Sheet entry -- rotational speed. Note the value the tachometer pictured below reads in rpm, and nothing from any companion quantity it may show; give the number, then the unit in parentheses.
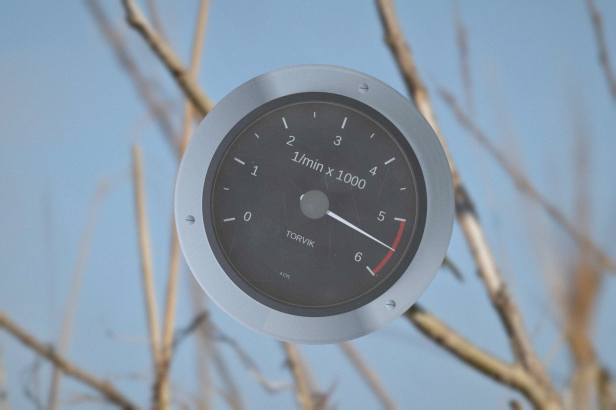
5500 (rpm)
